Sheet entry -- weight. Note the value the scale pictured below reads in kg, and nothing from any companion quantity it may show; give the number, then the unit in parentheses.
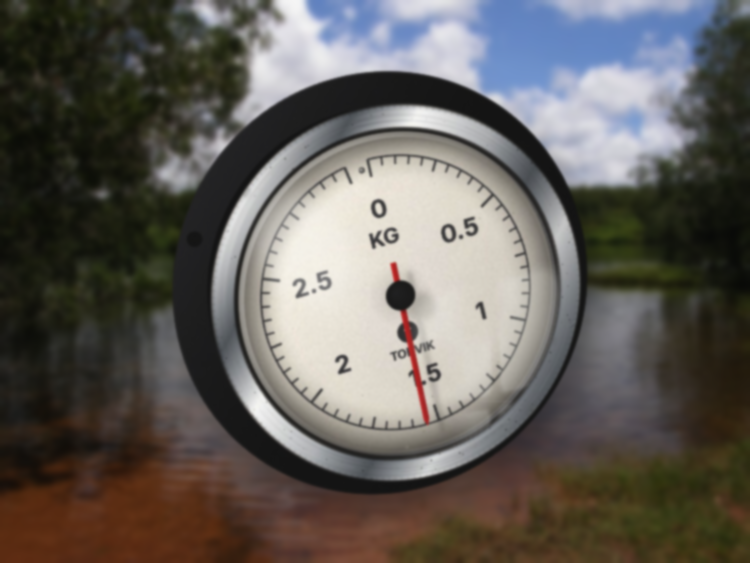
1.55 (kg)
